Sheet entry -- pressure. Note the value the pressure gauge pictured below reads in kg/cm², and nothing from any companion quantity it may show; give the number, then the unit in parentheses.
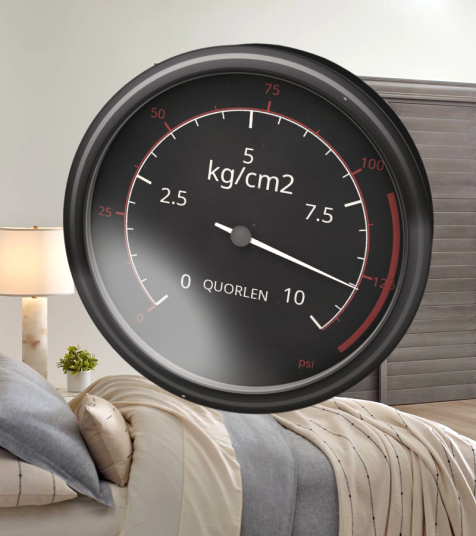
9 (kg/cm²)
